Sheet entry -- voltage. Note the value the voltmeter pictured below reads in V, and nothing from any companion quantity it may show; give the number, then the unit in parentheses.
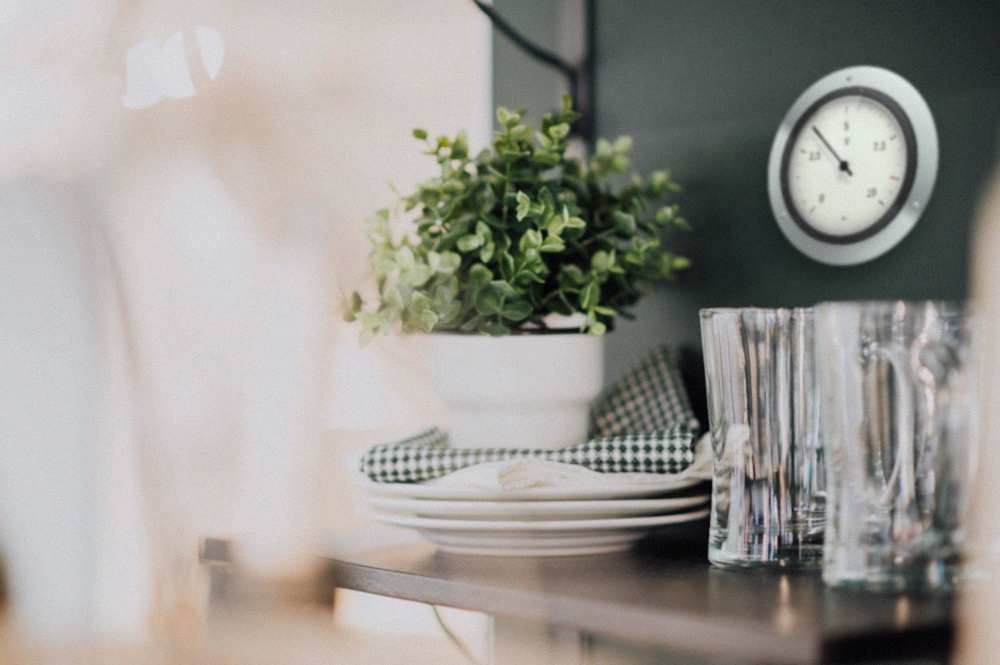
3.5 (V)
